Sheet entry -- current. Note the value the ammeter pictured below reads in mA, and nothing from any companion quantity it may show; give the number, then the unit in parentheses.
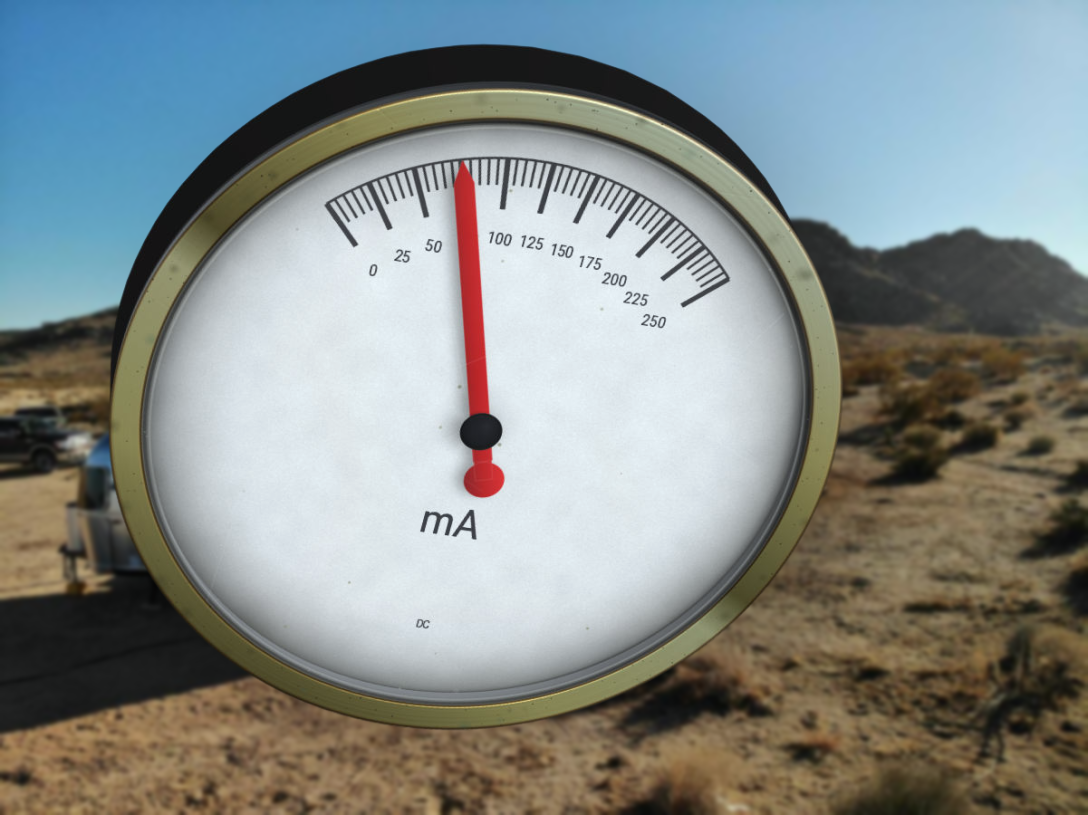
75 (mA)
